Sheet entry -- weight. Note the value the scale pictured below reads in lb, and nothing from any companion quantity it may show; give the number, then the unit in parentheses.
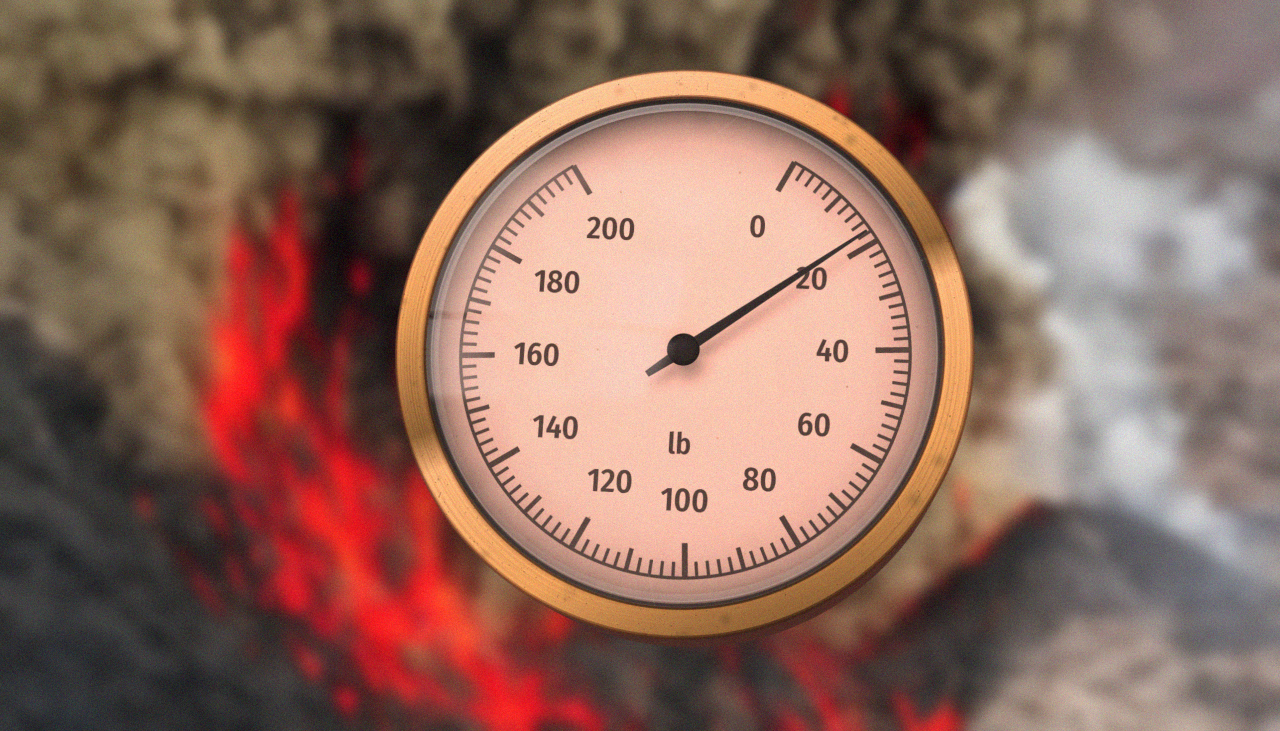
18 (lb)
